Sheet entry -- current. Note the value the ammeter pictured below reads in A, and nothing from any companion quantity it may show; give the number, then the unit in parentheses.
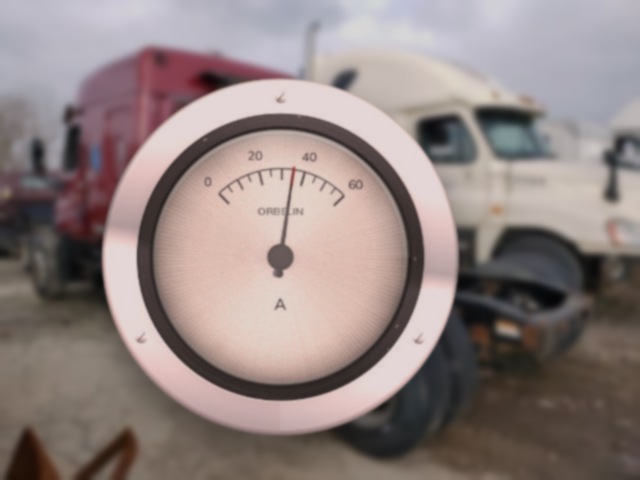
35 (A)
